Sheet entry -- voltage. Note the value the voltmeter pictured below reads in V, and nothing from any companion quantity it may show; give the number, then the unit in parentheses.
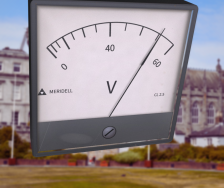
55 (V)
